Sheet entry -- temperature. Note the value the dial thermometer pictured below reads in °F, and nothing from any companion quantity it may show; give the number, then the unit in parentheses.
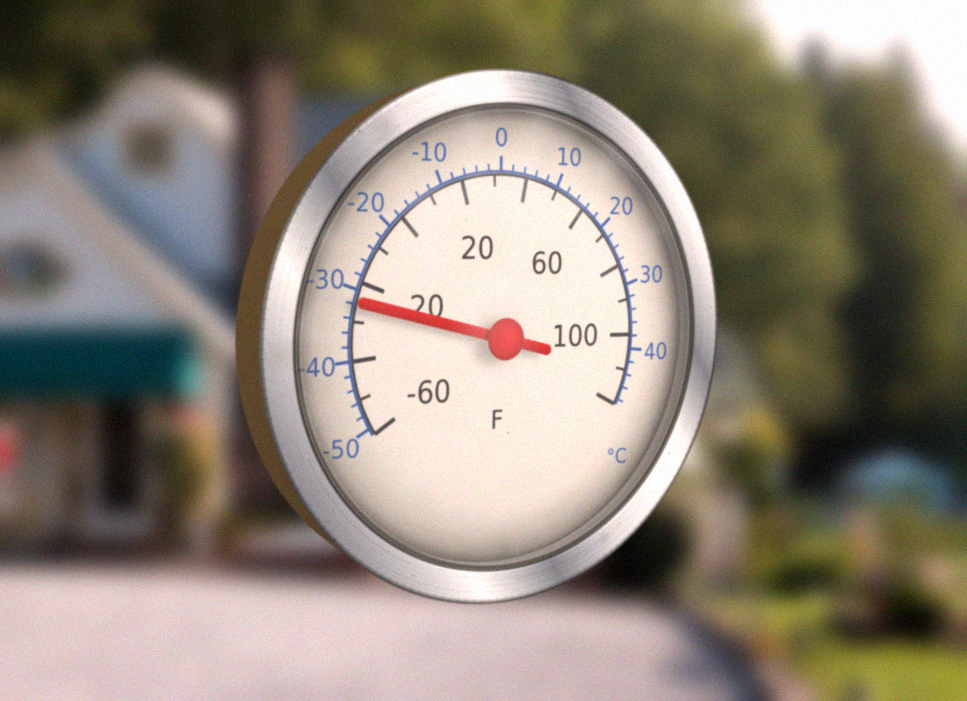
-25 (°F)
